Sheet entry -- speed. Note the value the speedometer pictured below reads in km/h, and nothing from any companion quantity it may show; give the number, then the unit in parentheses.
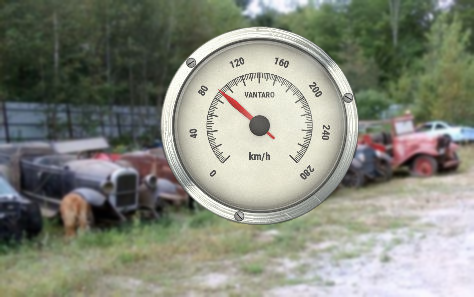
90 (km/h)
